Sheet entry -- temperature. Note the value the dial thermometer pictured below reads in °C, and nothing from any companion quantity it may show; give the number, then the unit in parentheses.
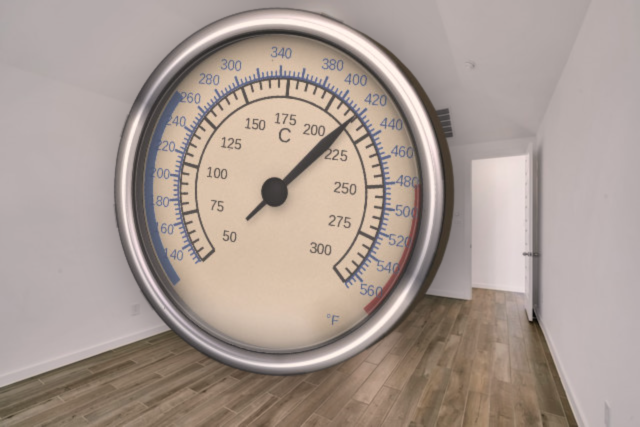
215 (°C)
